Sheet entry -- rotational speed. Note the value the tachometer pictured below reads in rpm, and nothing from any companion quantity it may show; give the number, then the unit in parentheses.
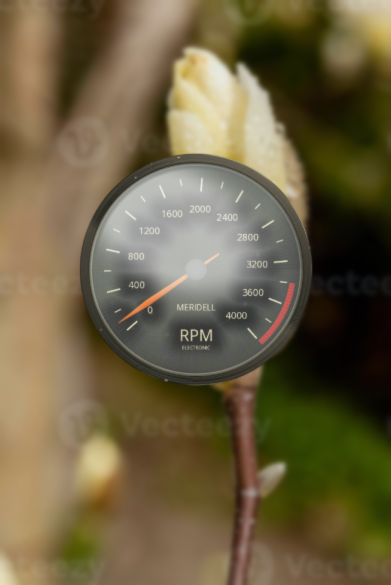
100 (rpm)
